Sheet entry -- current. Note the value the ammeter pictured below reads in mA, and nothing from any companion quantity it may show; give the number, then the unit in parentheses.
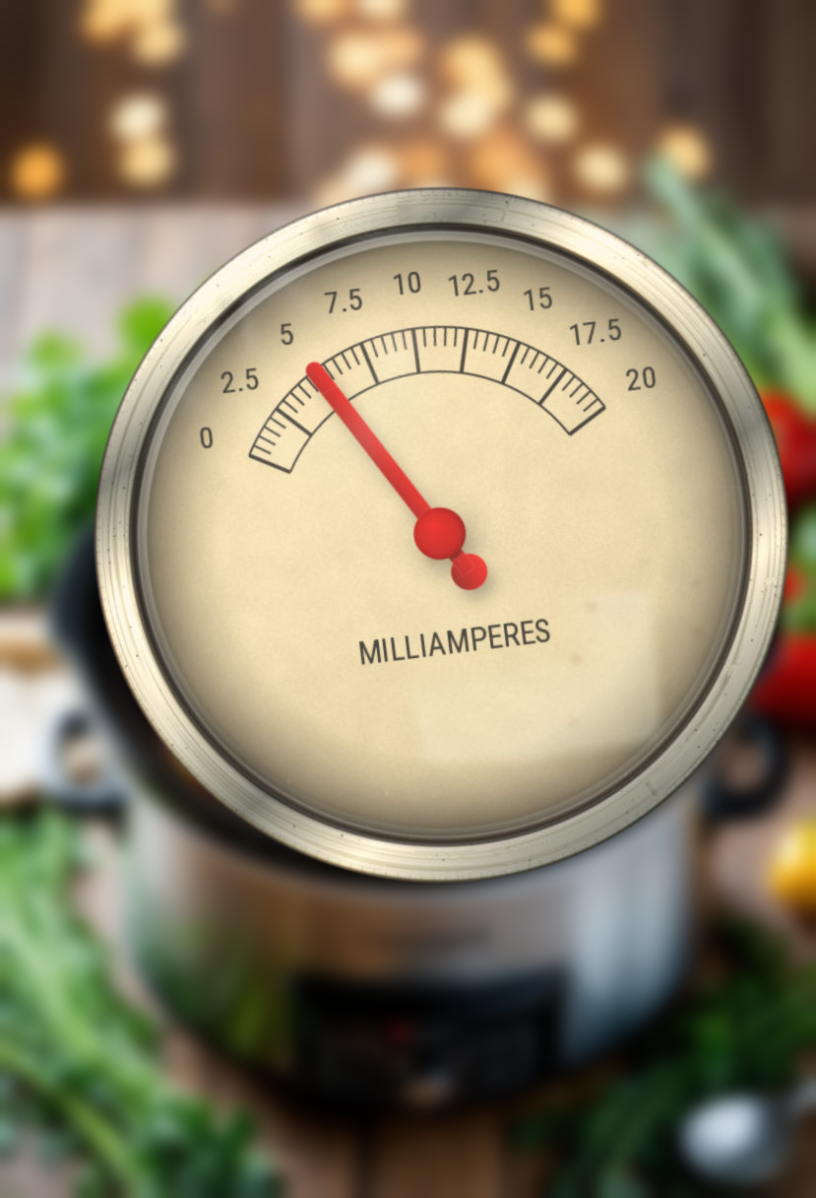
5 (mA)
